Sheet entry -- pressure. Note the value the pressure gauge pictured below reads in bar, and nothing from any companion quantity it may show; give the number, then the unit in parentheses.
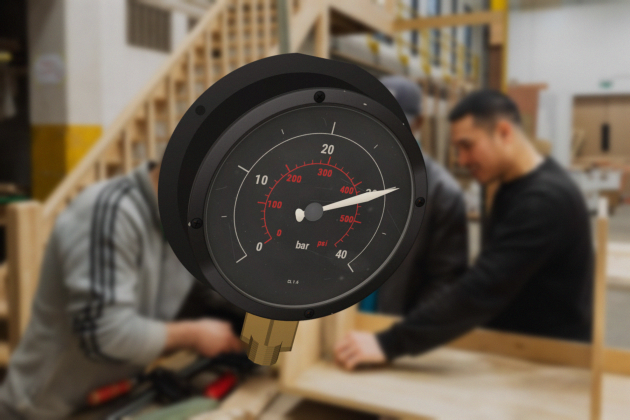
30 (bar)
